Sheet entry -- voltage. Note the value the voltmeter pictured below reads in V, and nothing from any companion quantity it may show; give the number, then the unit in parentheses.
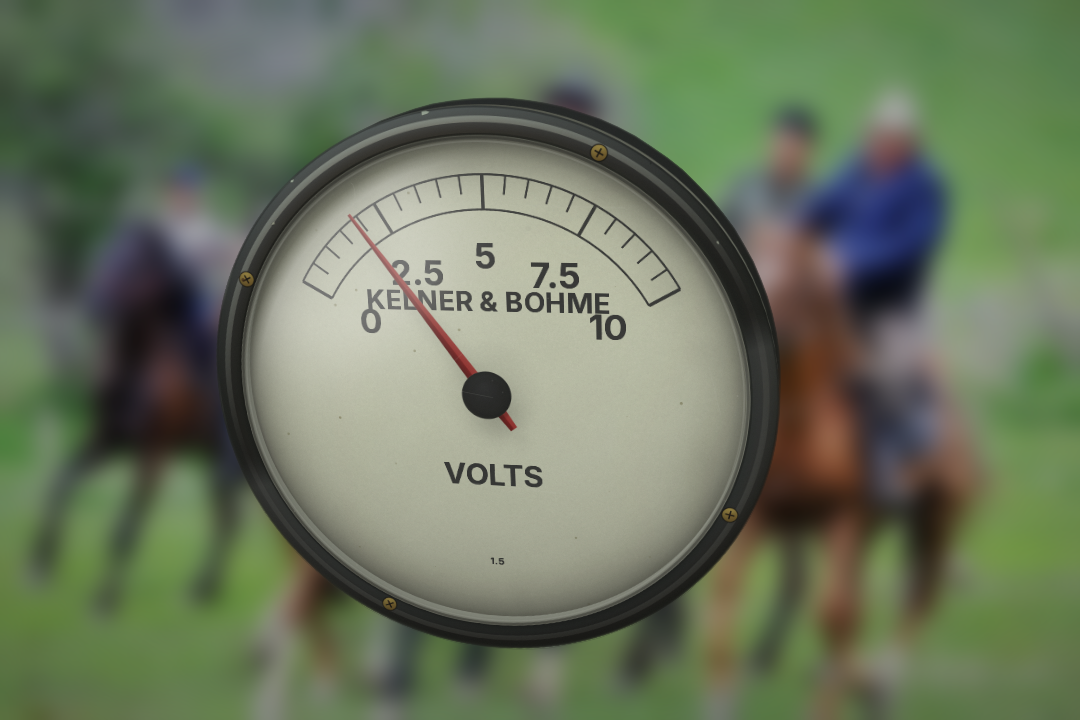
2 (V)
